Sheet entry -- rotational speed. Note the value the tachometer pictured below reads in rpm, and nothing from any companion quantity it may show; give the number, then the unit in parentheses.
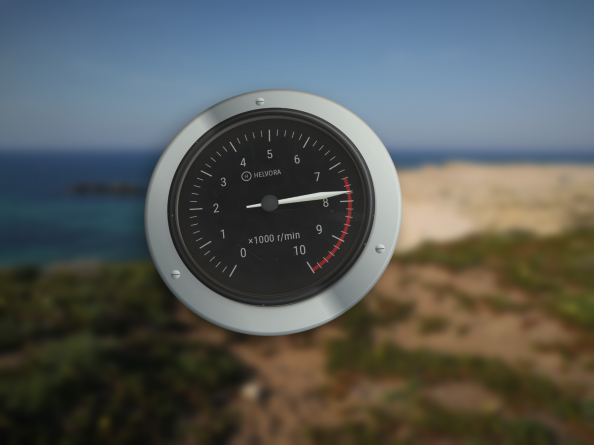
7800 (rpm)
